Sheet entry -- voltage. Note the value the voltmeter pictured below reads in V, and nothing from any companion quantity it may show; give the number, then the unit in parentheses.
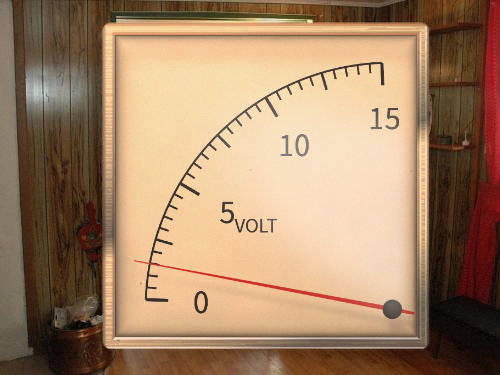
1.5 (V)
